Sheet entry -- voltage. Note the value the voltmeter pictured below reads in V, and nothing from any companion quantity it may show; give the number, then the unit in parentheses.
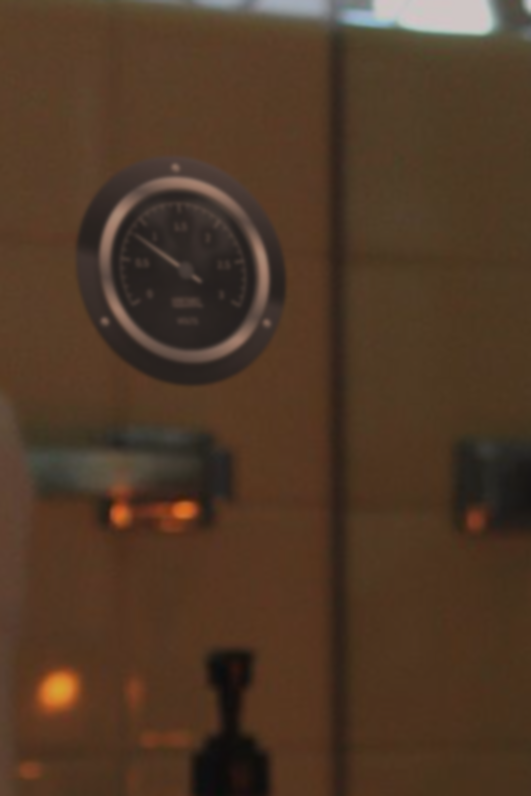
0.8 (V)
